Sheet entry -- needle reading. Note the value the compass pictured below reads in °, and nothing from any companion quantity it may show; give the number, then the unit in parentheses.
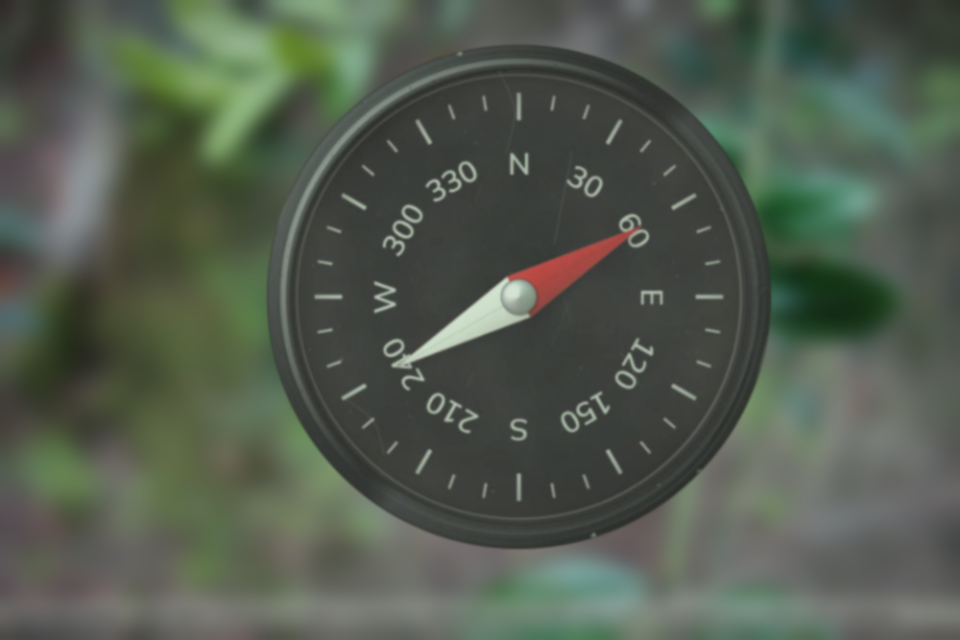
60 (°)
